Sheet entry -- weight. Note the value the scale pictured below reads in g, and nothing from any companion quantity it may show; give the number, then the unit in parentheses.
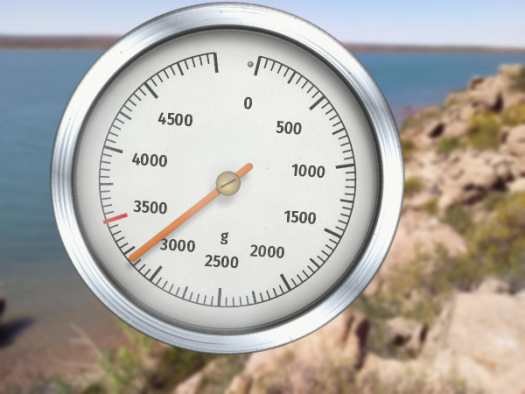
3200 (g)
